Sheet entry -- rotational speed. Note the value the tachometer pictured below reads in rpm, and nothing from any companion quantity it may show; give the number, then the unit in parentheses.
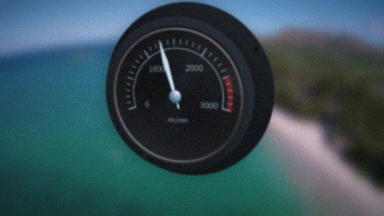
1300 (rpm)
